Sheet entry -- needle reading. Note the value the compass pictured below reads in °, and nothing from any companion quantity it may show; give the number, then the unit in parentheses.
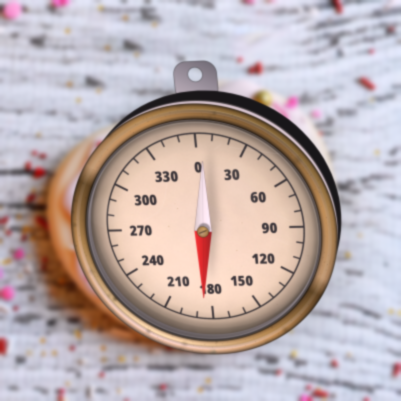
185 (°)
